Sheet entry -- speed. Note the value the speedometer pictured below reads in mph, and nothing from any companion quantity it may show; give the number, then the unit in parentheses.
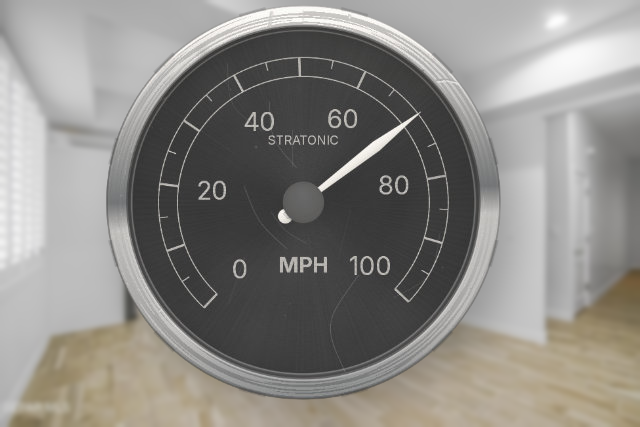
70 (mph)
